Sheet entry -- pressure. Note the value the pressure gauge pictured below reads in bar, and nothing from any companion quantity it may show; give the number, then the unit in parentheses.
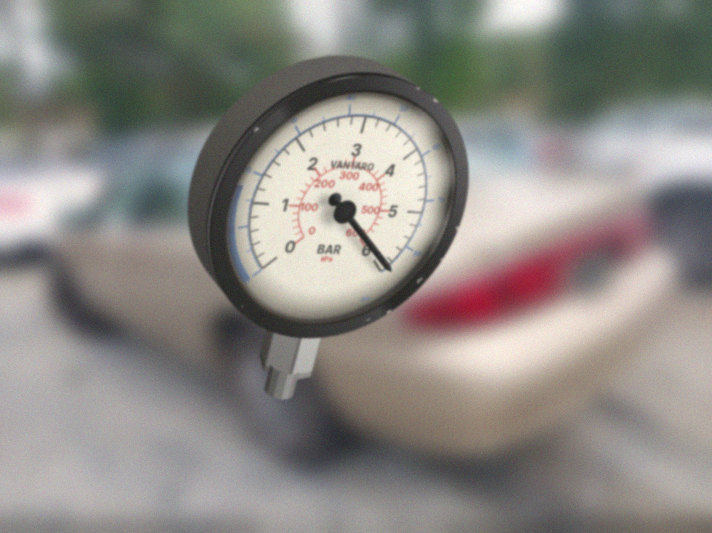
5.9 (bar)
